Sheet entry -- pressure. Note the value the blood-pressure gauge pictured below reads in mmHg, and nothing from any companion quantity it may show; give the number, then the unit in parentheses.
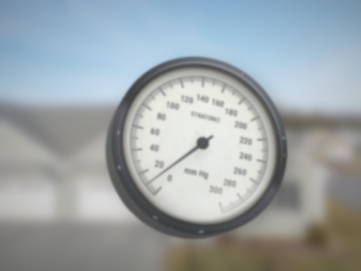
10 (mmHg)
